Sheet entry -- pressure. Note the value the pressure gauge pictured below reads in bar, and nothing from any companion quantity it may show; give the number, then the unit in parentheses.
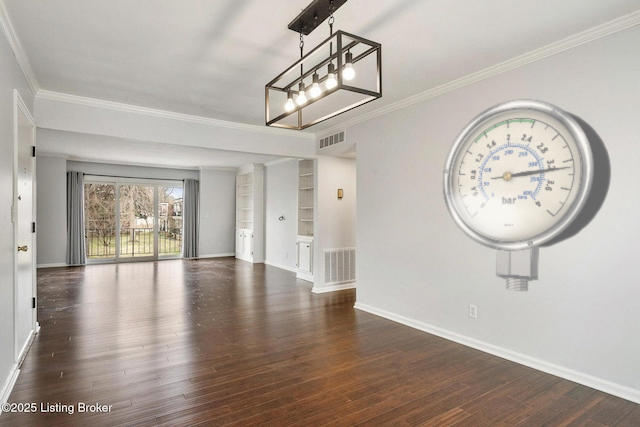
3.3 (bar)
